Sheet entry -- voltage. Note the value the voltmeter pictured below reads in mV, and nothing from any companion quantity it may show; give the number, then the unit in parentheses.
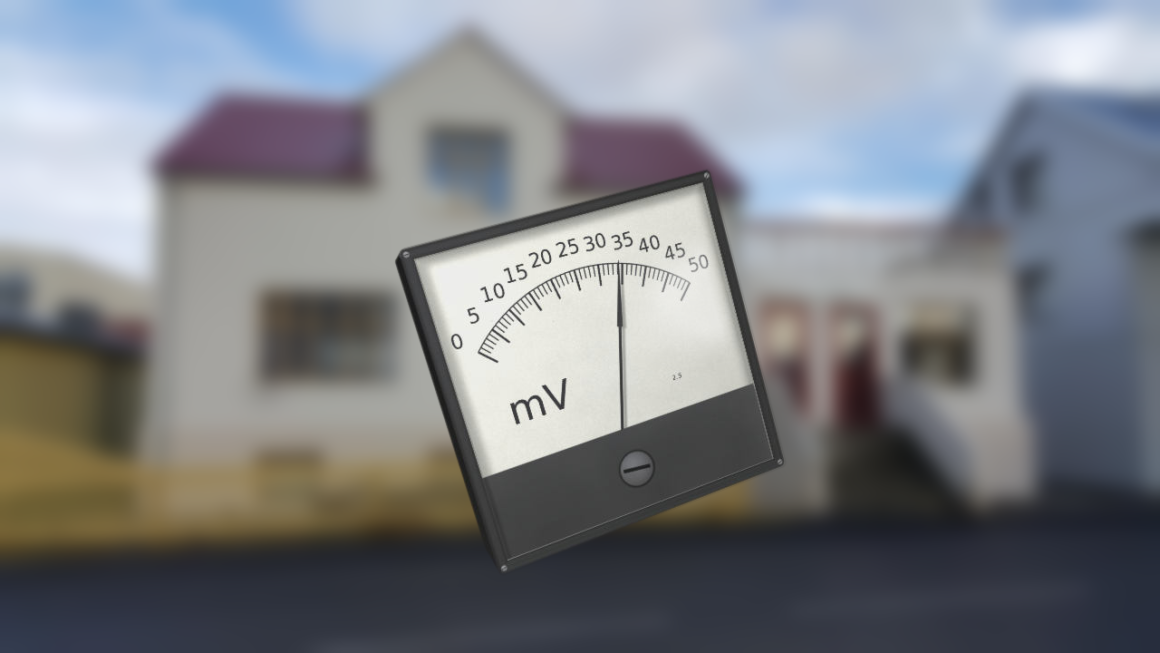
34 (mV)
